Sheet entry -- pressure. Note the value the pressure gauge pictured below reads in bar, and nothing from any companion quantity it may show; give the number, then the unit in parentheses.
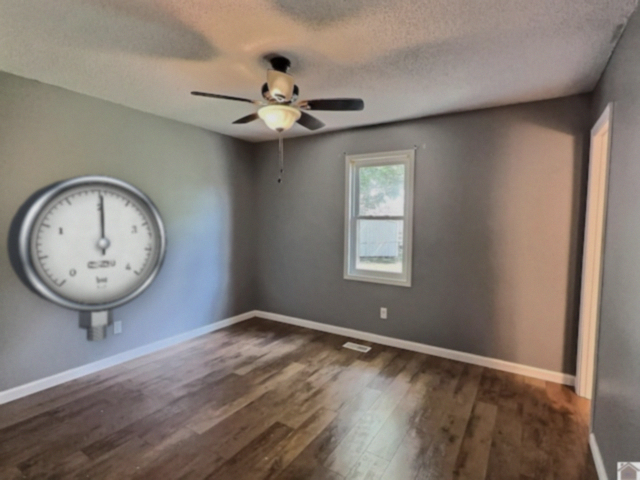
2 (bar)
